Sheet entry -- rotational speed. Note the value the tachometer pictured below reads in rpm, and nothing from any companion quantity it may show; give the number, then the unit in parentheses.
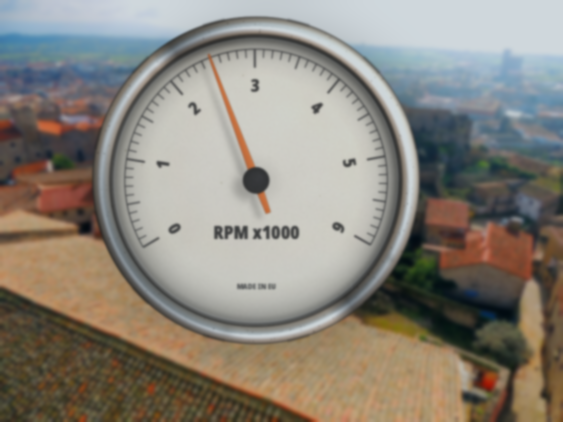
2500 (rpm)
